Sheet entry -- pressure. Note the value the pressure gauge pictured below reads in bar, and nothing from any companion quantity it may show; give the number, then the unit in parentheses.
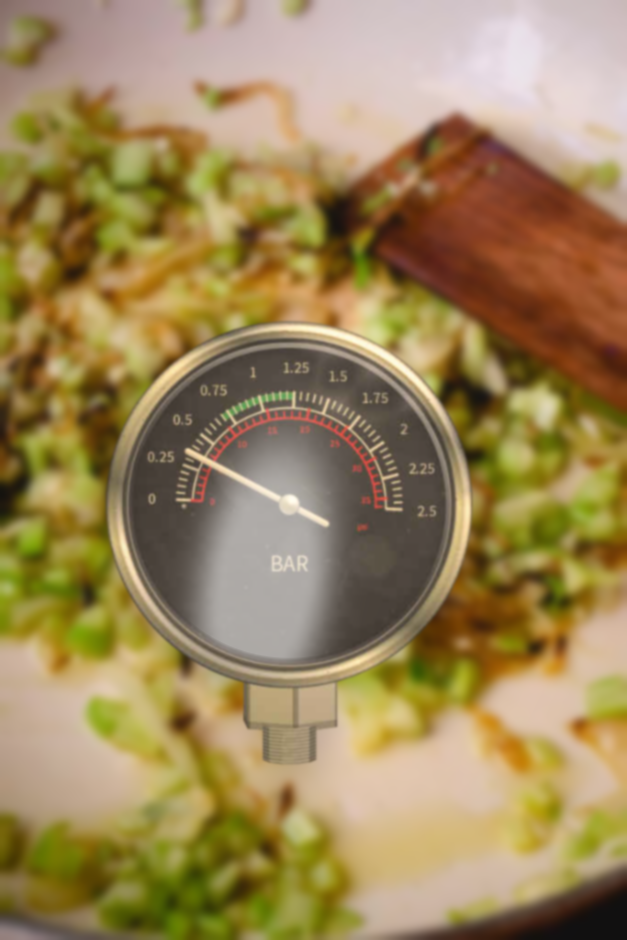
0.35 (bar)
